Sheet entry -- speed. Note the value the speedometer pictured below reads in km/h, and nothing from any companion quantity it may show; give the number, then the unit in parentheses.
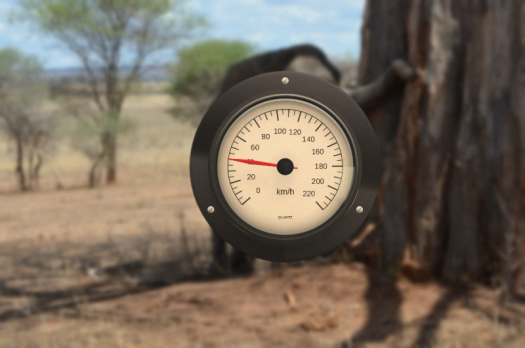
40 (km/h)
